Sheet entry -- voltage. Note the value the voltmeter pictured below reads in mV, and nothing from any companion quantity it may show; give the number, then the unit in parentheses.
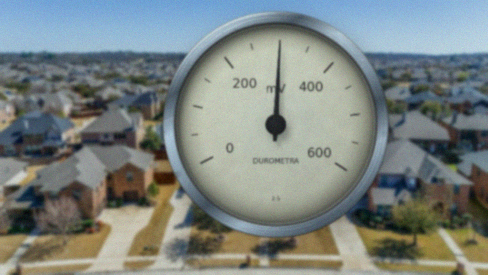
300 (mV)
